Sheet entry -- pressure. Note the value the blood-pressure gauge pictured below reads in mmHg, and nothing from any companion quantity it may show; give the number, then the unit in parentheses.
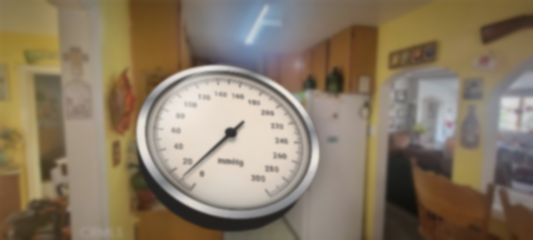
10 (mmHg)
